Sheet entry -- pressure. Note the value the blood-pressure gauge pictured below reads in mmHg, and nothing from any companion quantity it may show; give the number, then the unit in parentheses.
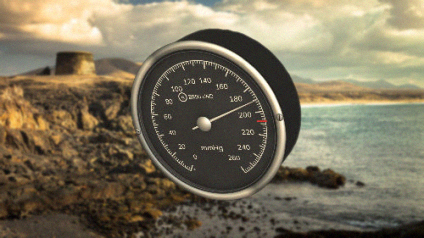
190 (mmHg)
